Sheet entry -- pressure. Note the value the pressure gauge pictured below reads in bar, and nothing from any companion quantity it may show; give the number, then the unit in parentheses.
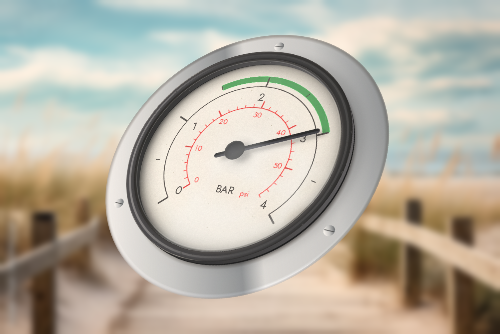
3 (bar)
